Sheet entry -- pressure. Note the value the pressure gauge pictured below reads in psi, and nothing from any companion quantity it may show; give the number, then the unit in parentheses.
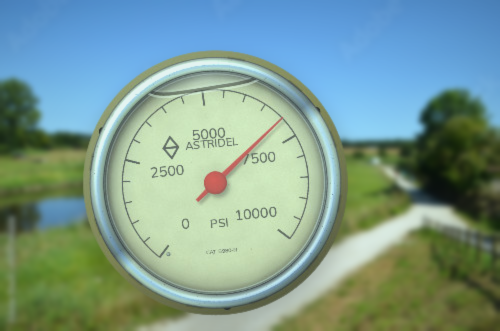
7000 (psi)
